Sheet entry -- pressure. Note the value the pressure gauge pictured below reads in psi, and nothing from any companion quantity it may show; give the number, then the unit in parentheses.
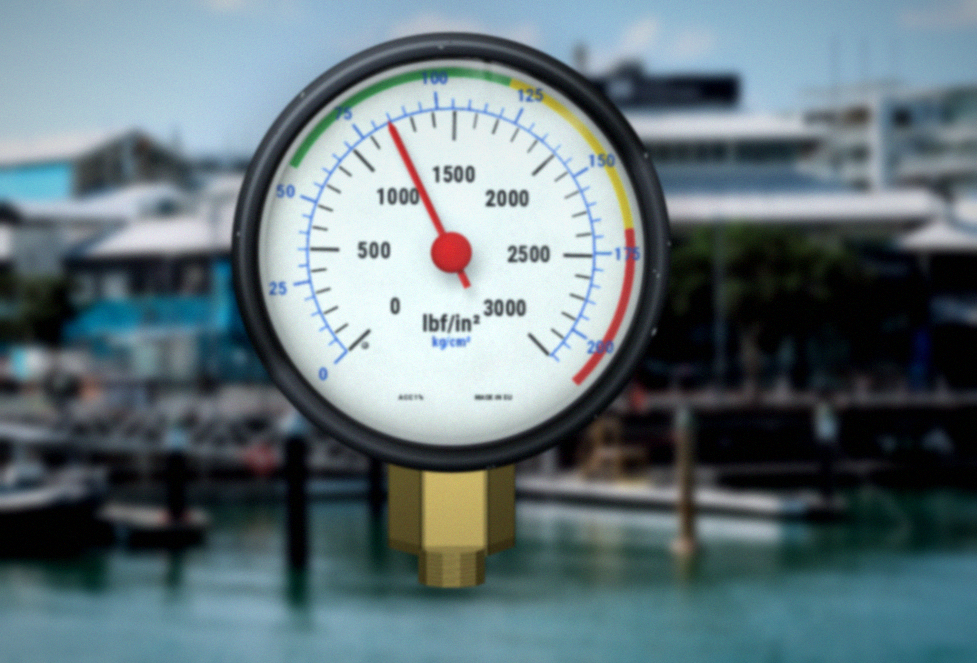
1200 (psi)
